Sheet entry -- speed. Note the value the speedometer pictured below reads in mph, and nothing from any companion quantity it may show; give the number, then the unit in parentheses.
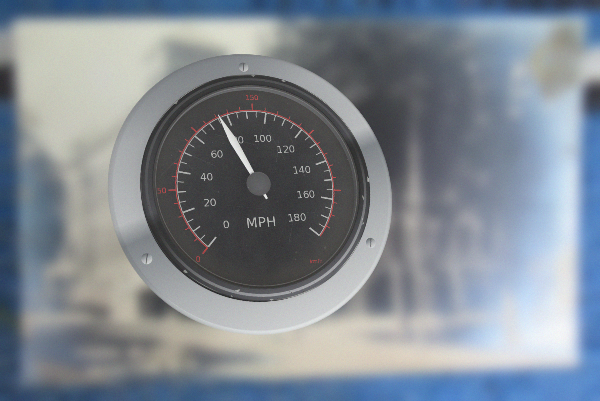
75 (mph)
